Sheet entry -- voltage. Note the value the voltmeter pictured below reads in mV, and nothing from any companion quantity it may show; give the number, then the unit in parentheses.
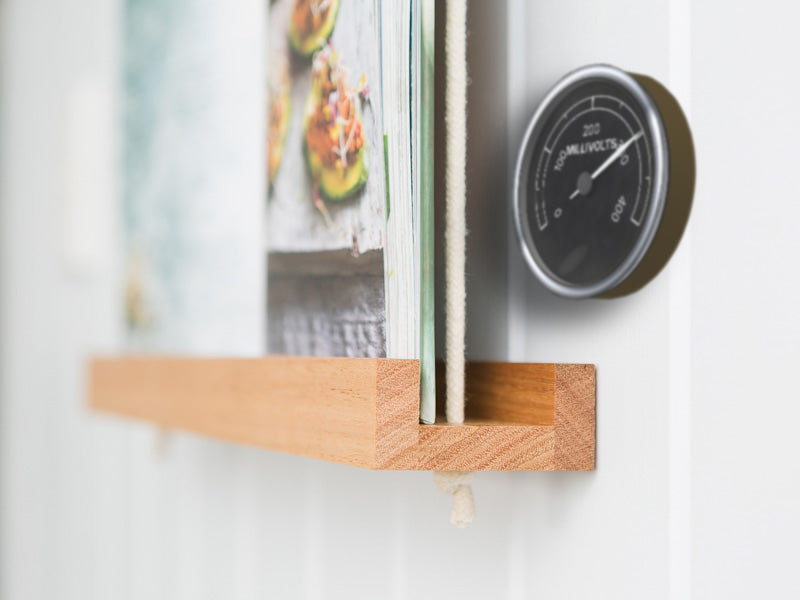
300 (mV)
